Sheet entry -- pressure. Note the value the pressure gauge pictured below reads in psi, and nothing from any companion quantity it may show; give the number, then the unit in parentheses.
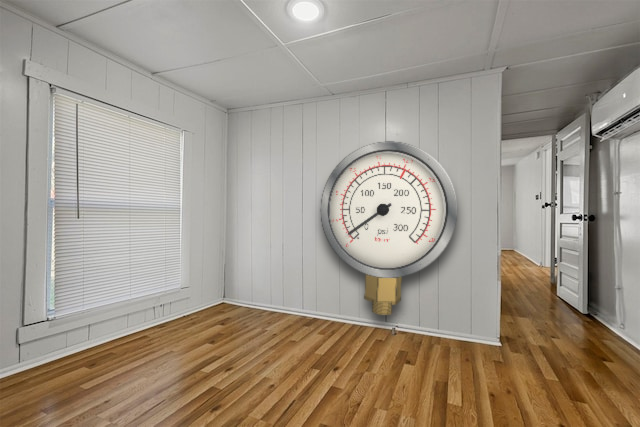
10 (psi)
